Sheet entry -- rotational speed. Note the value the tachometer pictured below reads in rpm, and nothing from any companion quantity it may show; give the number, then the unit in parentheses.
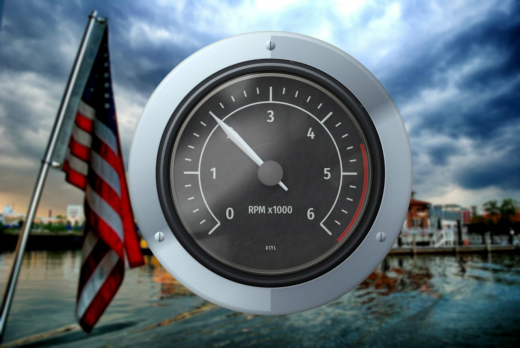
2000 (rpm)
